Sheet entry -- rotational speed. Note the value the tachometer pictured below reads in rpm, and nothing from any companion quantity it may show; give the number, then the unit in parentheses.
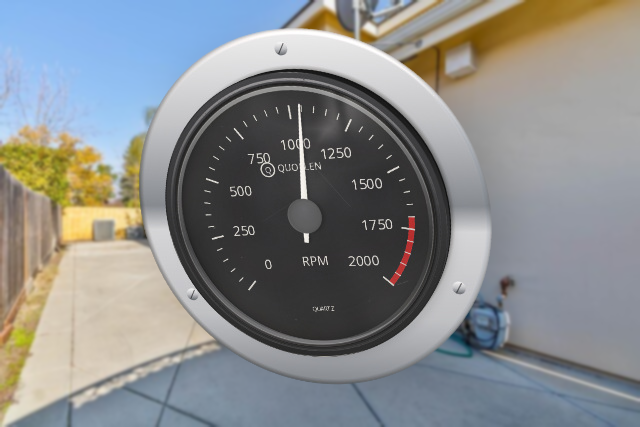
1050 (rpm)
